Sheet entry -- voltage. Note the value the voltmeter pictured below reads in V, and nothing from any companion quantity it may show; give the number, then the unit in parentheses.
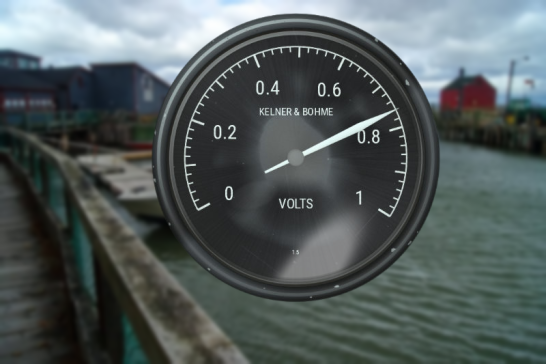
0.76 (V)
